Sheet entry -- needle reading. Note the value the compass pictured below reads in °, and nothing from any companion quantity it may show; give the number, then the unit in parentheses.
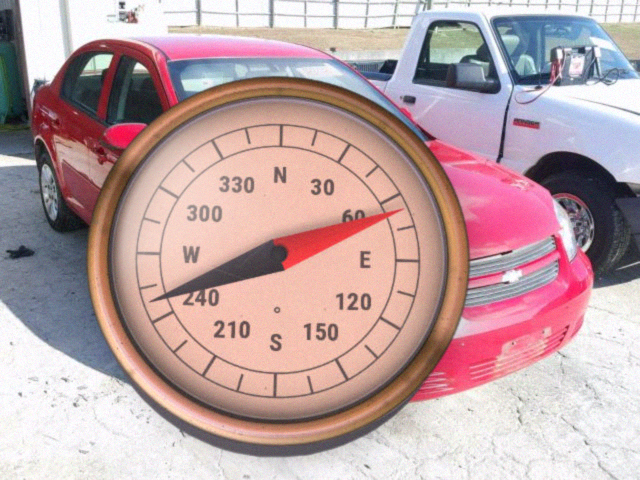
67.5 (°)
